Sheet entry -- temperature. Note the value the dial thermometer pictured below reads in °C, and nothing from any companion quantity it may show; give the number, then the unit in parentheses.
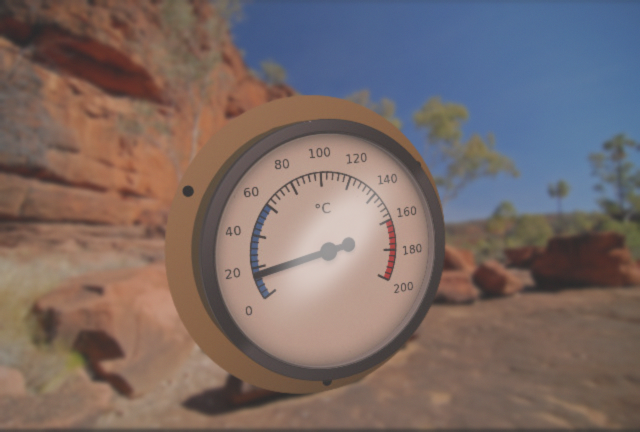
16 (°C)
